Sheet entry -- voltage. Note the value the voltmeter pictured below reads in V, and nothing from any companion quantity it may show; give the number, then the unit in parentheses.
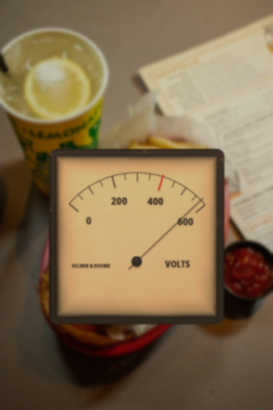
575 (V)
